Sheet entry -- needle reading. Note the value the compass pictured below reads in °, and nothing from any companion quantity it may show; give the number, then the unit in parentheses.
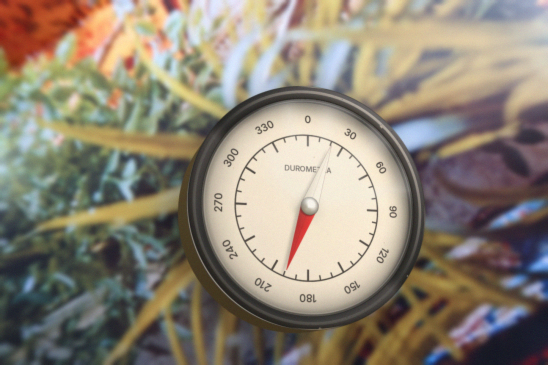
200 (°)
